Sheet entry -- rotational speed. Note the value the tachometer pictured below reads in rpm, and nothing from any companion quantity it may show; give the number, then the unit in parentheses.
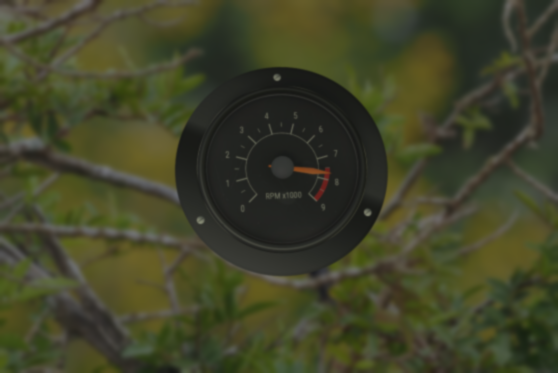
7750 (rpm)
